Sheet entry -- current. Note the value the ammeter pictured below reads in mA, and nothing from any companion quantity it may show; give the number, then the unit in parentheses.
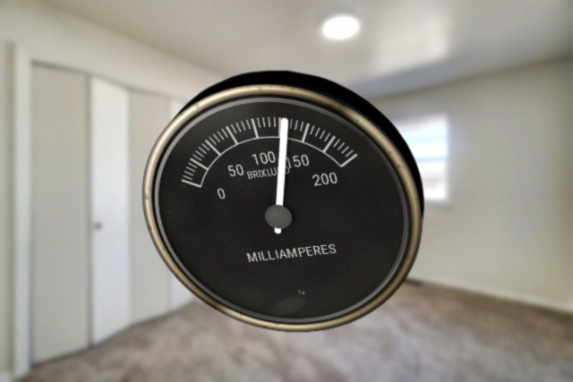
130 (mA)
